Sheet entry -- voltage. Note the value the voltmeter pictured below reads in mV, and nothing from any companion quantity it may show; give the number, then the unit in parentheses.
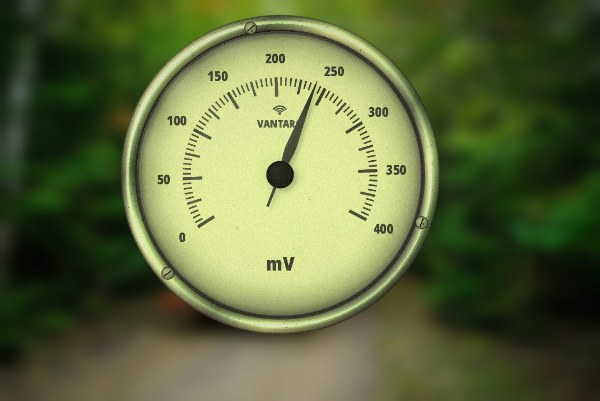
240 (mV)
